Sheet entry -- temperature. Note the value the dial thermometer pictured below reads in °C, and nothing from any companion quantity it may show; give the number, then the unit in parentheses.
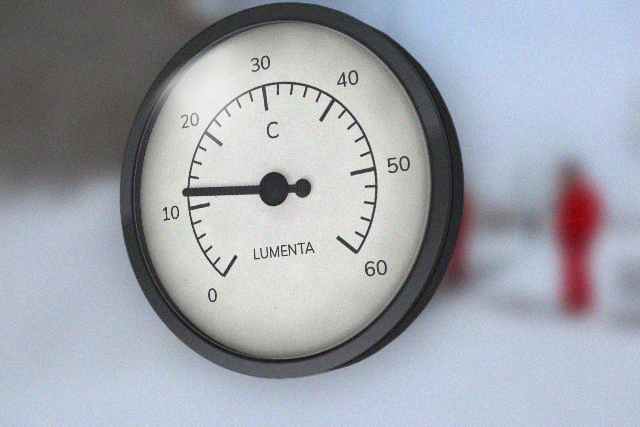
12 (°C)
